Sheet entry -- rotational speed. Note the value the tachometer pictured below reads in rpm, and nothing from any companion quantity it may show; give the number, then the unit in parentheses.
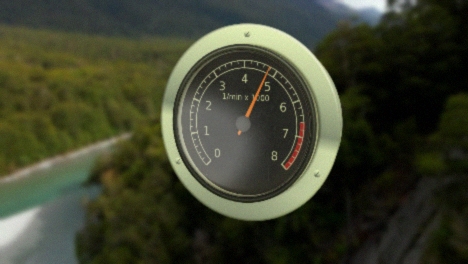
4800 (rpm)
